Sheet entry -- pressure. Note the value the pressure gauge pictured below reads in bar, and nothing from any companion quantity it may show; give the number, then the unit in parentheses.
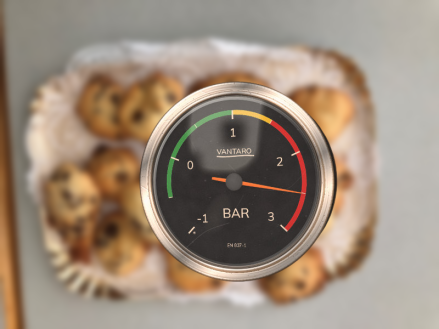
2.5 (bar)
